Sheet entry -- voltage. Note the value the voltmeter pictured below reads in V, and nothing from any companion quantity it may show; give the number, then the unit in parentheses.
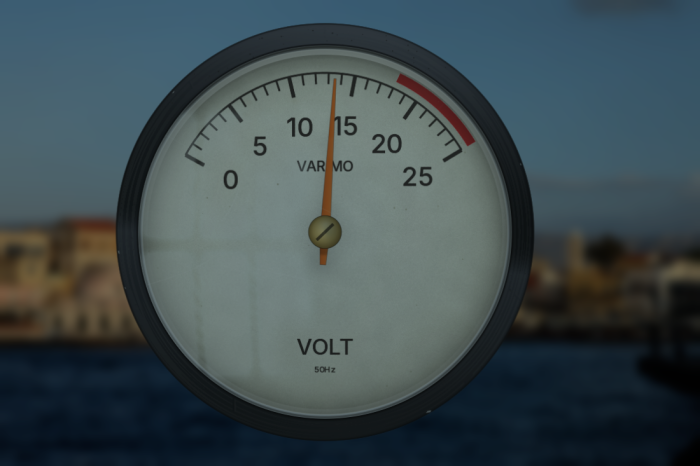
13.5 (V)
